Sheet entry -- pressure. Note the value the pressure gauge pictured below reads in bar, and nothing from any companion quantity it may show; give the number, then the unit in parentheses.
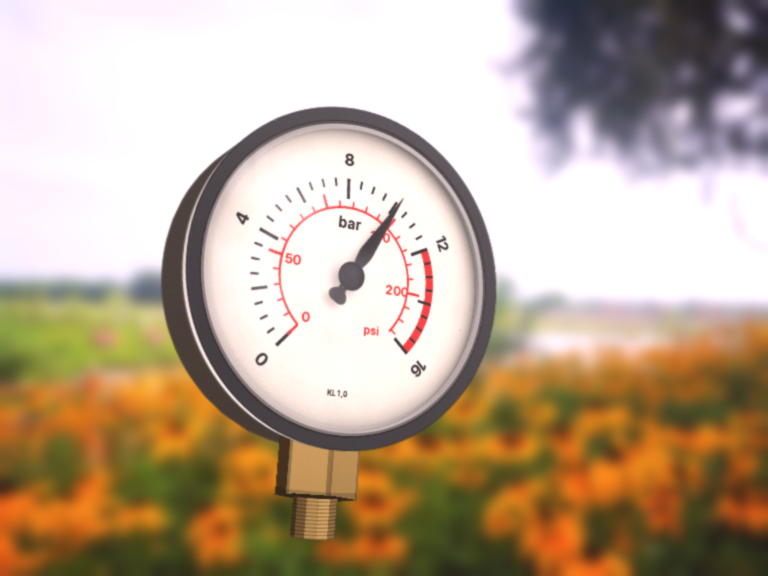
10 (bar)
